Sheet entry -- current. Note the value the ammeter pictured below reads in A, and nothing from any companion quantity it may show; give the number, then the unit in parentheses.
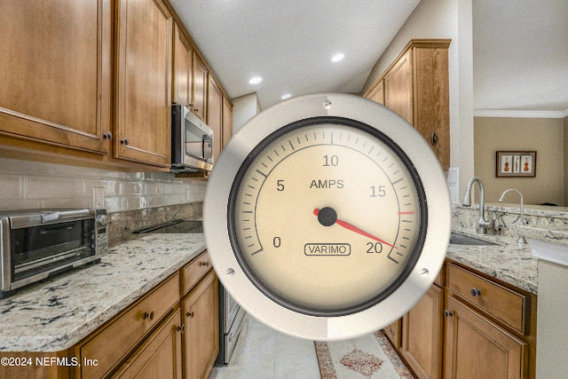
19.25 (A)
